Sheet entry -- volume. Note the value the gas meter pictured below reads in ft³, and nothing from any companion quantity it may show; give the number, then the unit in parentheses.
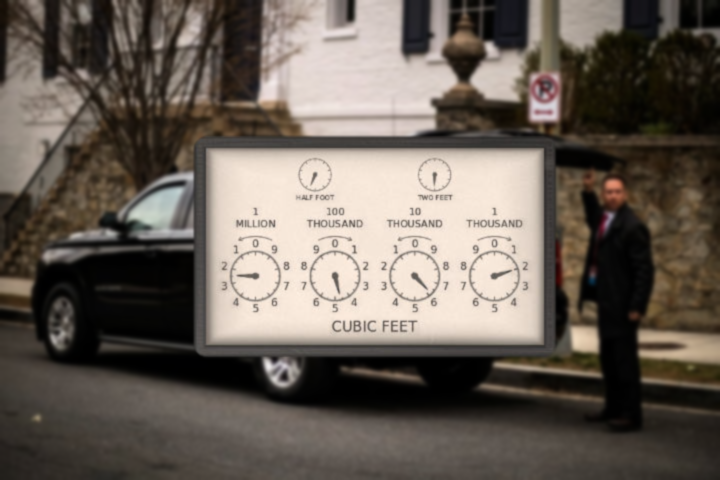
246200 (ft³)
